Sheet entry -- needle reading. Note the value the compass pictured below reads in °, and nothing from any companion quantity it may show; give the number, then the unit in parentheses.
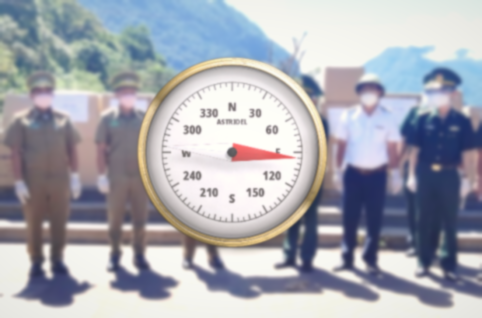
95 (°)
